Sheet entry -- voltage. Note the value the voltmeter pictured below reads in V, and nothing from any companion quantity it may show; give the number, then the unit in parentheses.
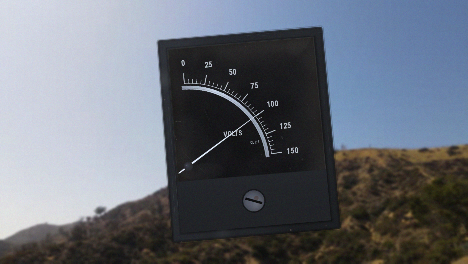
100 (V)
